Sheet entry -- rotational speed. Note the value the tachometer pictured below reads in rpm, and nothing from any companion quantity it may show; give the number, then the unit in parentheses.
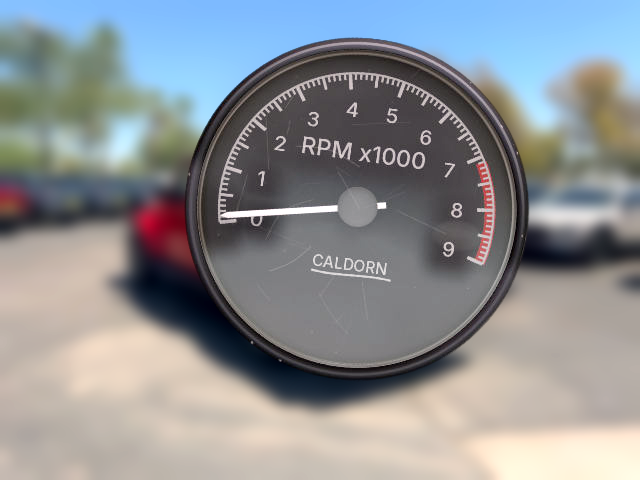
100 (rpm)
